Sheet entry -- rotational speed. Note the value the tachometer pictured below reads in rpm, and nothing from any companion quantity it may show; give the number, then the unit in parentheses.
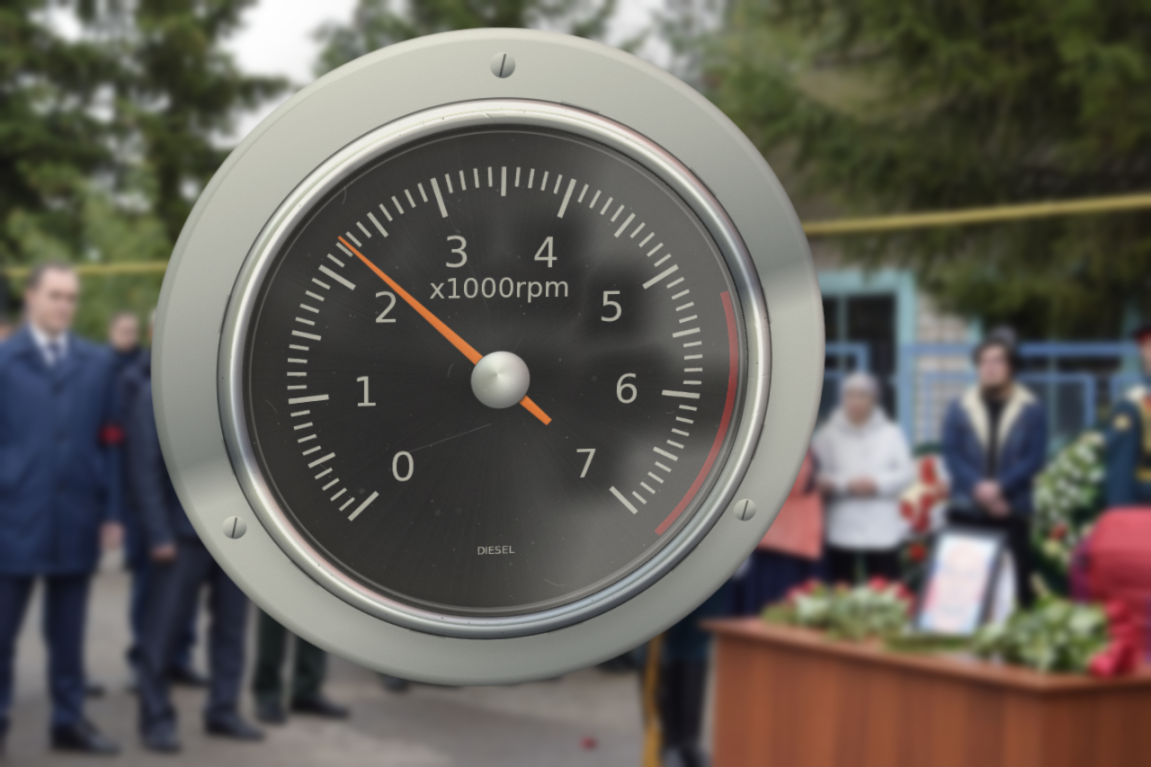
2250 (rpm)
